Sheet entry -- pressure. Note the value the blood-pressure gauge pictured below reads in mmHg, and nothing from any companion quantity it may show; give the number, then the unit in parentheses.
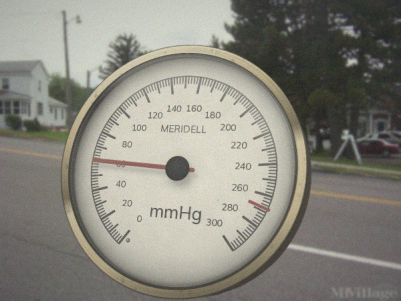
60 (mmHg)
